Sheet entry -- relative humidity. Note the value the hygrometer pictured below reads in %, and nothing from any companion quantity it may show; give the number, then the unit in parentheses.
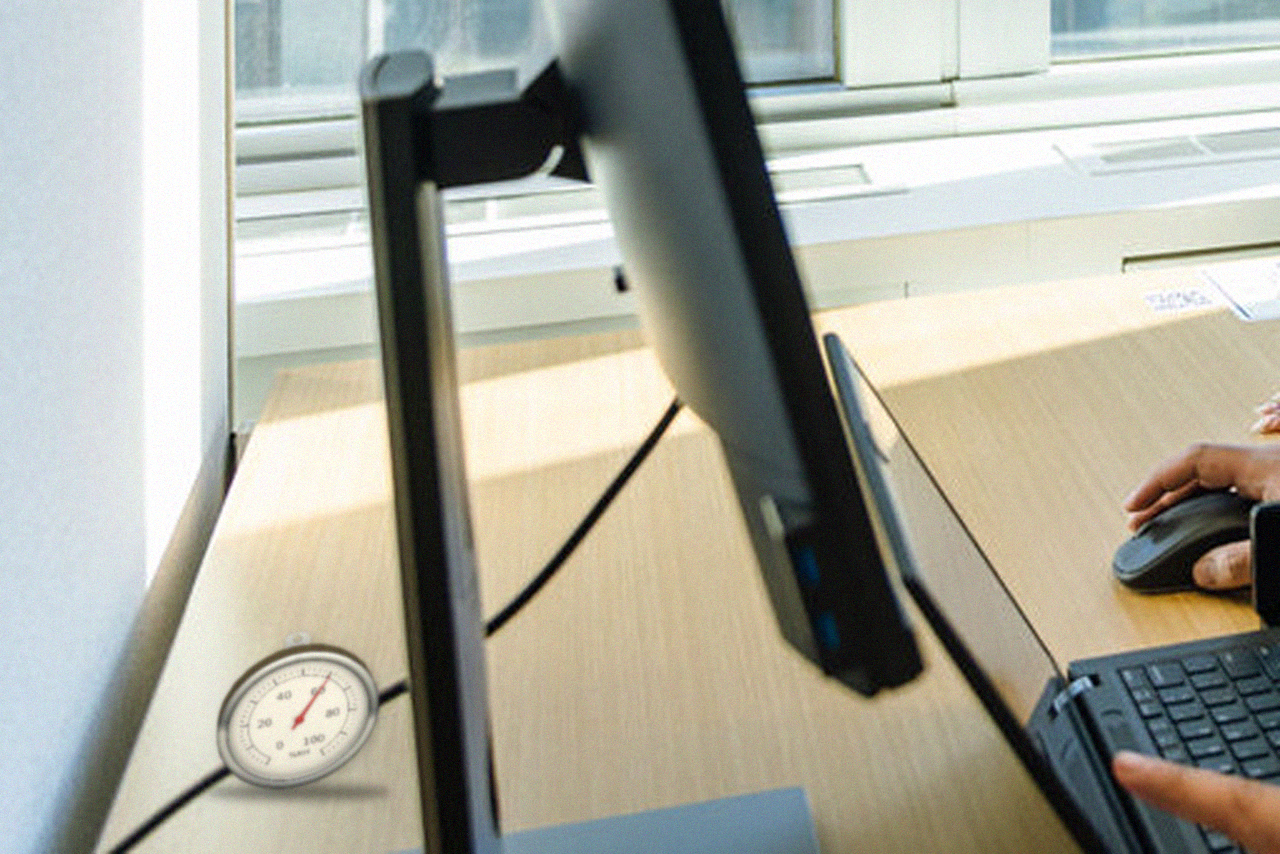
60 (%)
